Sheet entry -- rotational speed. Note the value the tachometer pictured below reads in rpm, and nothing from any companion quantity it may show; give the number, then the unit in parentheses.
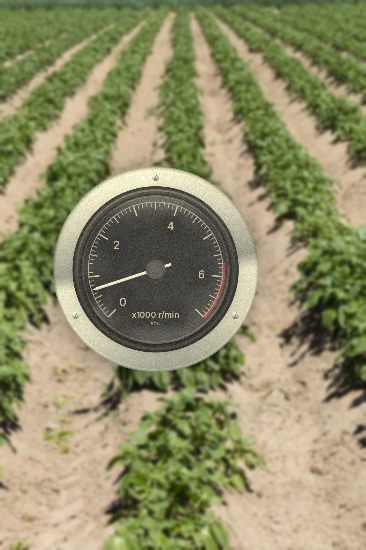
700 (rpm)
